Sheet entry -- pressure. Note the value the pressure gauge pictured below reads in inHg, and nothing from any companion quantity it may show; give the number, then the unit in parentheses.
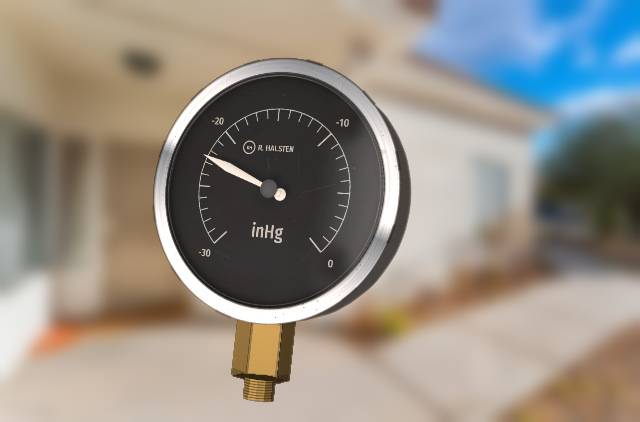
-22.5 (inHg)
